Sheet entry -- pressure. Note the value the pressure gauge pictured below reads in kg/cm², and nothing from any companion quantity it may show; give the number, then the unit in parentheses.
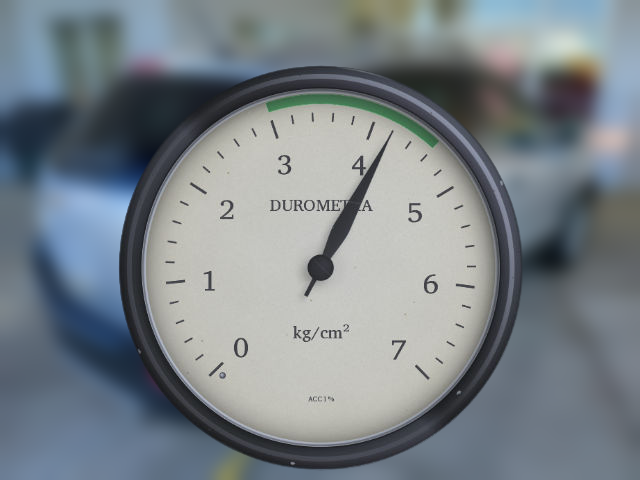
4.2 (kg/cm²)
